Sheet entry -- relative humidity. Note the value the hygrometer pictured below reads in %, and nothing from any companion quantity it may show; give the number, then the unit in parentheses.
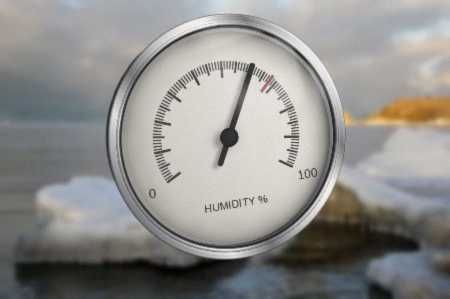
60 (%)
